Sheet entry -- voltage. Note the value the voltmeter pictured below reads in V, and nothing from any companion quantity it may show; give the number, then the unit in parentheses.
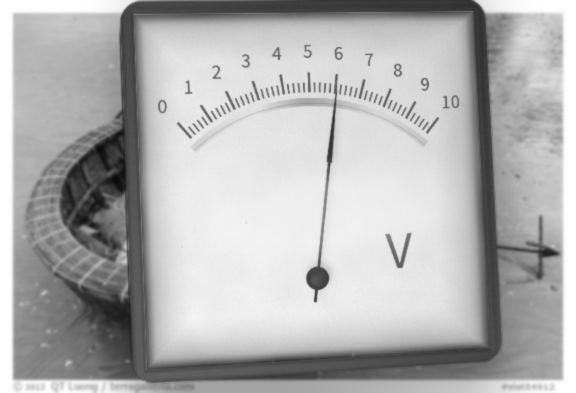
6 (V)
